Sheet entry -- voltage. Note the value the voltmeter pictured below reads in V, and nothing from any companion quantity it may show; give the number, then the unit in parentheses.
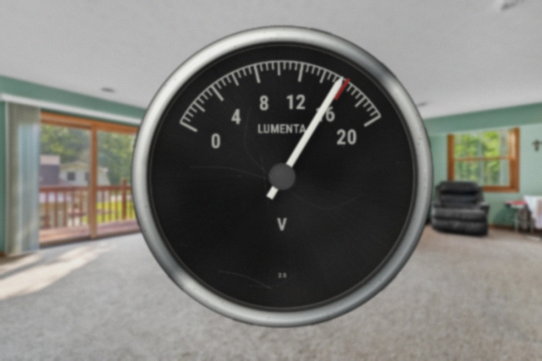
15.5 (V)
